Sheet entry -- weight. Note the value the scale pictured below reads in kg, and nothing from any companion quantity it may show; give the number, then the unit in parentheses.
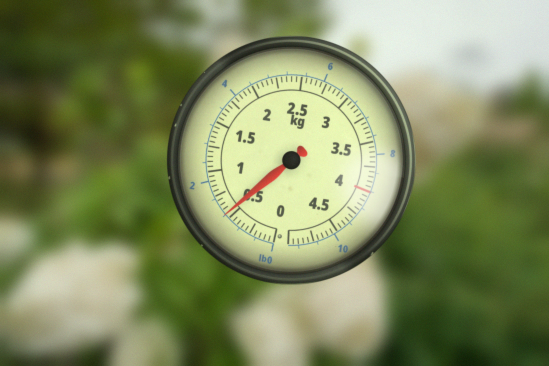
0.55 (kg)
